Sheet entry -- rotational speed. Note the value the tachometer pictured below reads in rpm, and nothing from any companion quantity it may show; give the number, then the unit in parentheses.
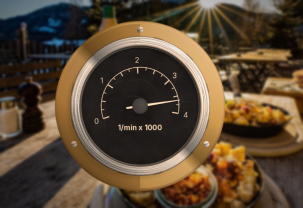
3625 (rpm)
